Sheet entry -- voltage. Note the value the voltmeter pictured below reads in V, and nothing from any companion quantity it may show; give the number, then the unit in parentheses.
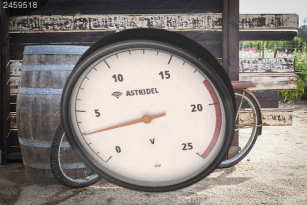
3 (V)
